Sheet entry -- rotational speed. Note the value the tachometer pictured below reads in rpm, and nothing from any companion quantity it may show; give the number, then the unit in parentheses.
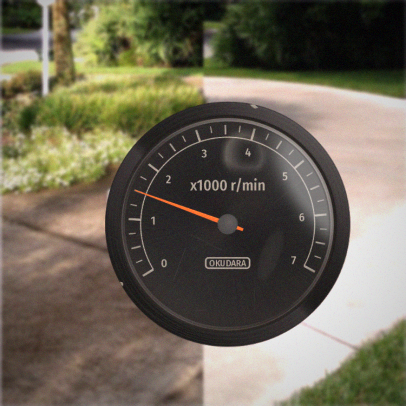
1500 (rpm)
